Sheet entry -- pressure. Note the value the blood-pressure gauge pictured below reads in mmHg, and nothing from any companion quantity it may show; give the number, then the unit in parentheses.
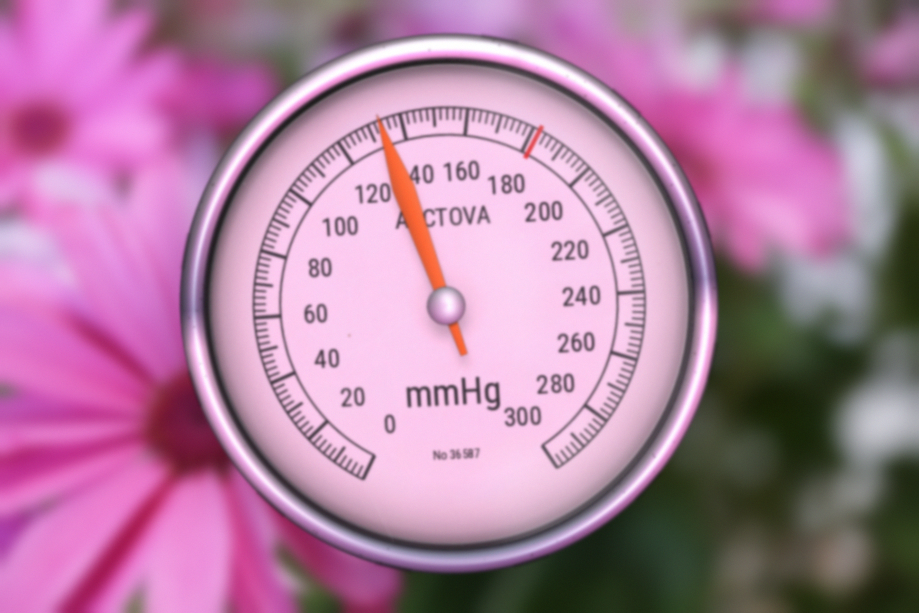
134 (mmHg)
